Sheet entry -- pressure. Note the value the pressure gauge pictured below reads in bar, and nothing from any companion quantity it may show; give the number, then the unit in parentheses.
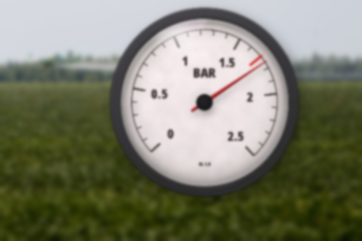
1.75 (bar)
